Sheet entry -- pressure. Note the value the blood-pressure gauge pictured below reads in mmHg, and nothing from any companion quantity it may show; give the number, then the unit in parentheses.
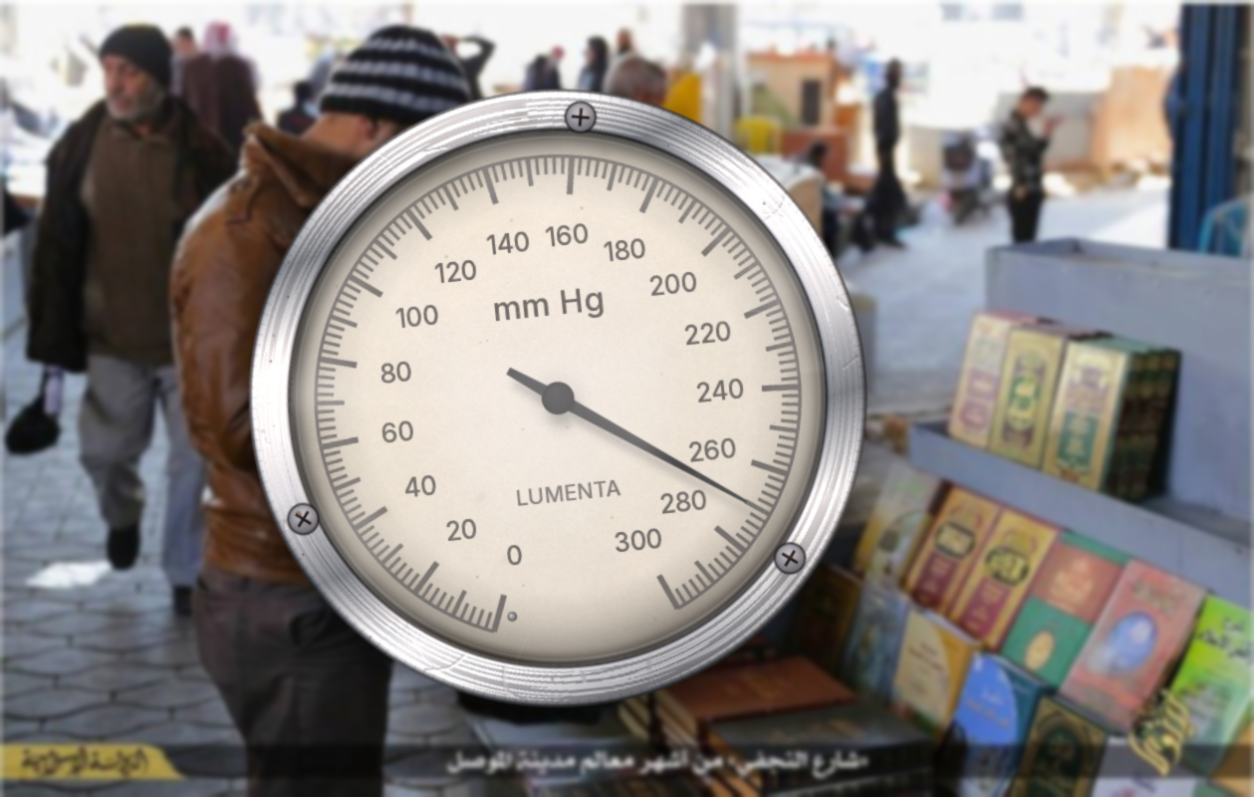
270 (mmHg)
